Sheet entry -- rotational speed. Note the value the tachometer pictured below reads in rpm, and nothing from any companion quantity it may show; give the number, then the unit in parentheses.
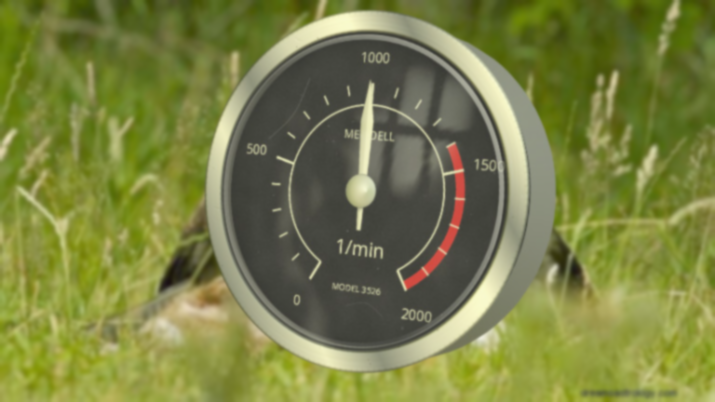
1000 (rpm)
